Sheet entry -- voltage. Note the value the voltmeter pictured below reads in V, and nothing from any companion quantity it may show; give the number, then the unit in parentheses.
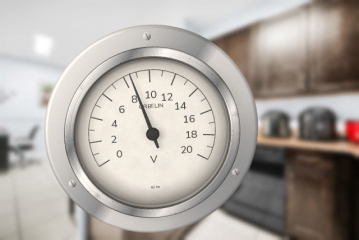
8.5 (V)
